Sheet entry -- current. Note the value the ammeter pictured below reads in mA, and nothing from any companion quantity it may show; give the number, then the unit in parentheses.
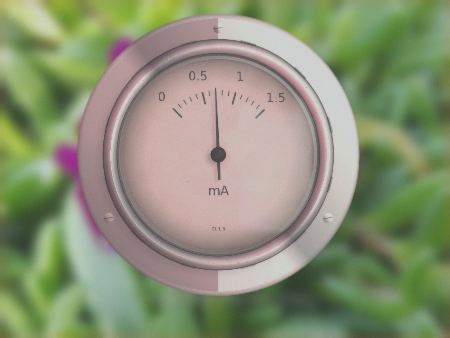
0.7 (mA)
